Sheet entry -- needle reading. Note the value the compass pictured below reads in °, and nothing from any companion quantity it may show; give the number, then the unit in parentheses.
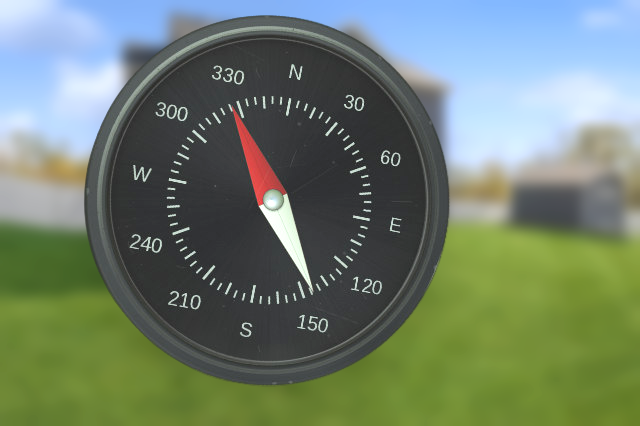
325 (°)
